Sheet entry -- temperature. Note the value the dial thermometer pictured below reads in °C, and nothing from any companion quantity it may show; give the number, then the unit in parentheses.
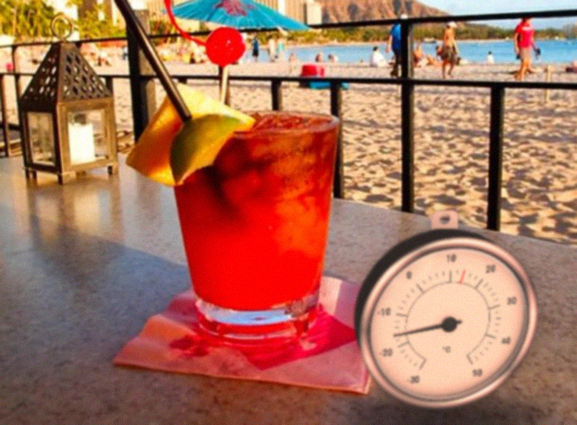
-16 (°C)
